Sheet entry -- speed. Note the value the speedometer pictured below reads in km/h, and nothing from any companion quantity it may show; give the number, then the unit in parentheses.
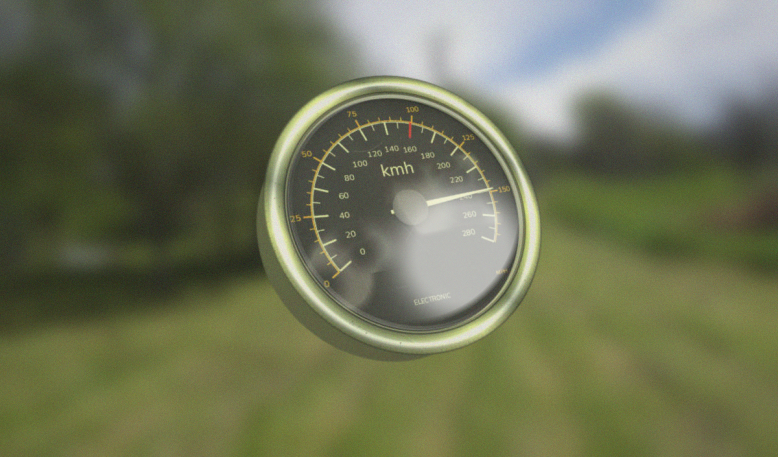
240 (km/h)
